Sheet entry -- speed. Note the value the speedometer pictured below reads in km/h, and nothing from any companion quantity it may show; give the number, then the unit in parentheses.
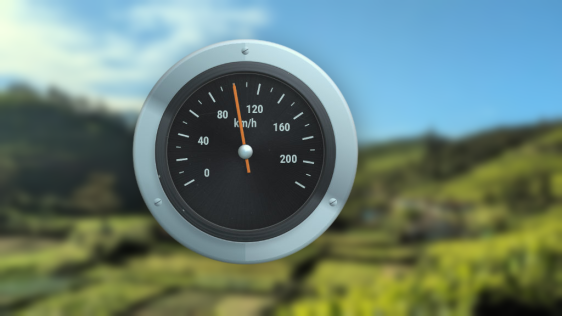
100 (km/h)
